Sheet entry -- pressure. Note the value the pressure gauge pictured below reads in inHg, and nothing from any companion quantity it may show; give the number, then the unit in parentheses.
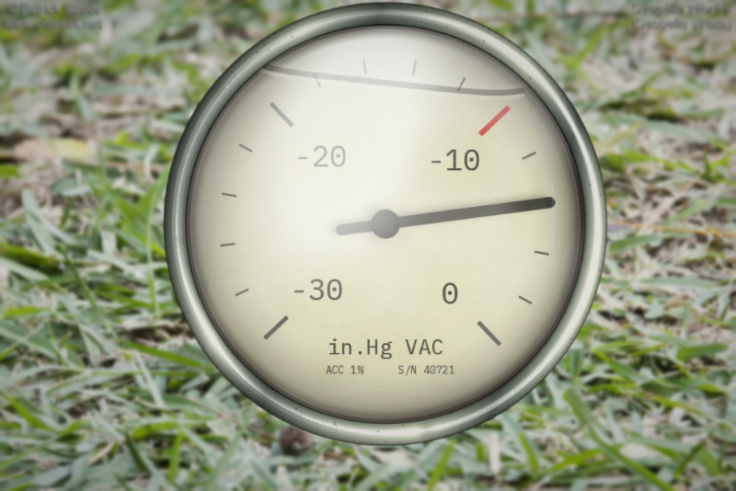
-6 (inHg)
